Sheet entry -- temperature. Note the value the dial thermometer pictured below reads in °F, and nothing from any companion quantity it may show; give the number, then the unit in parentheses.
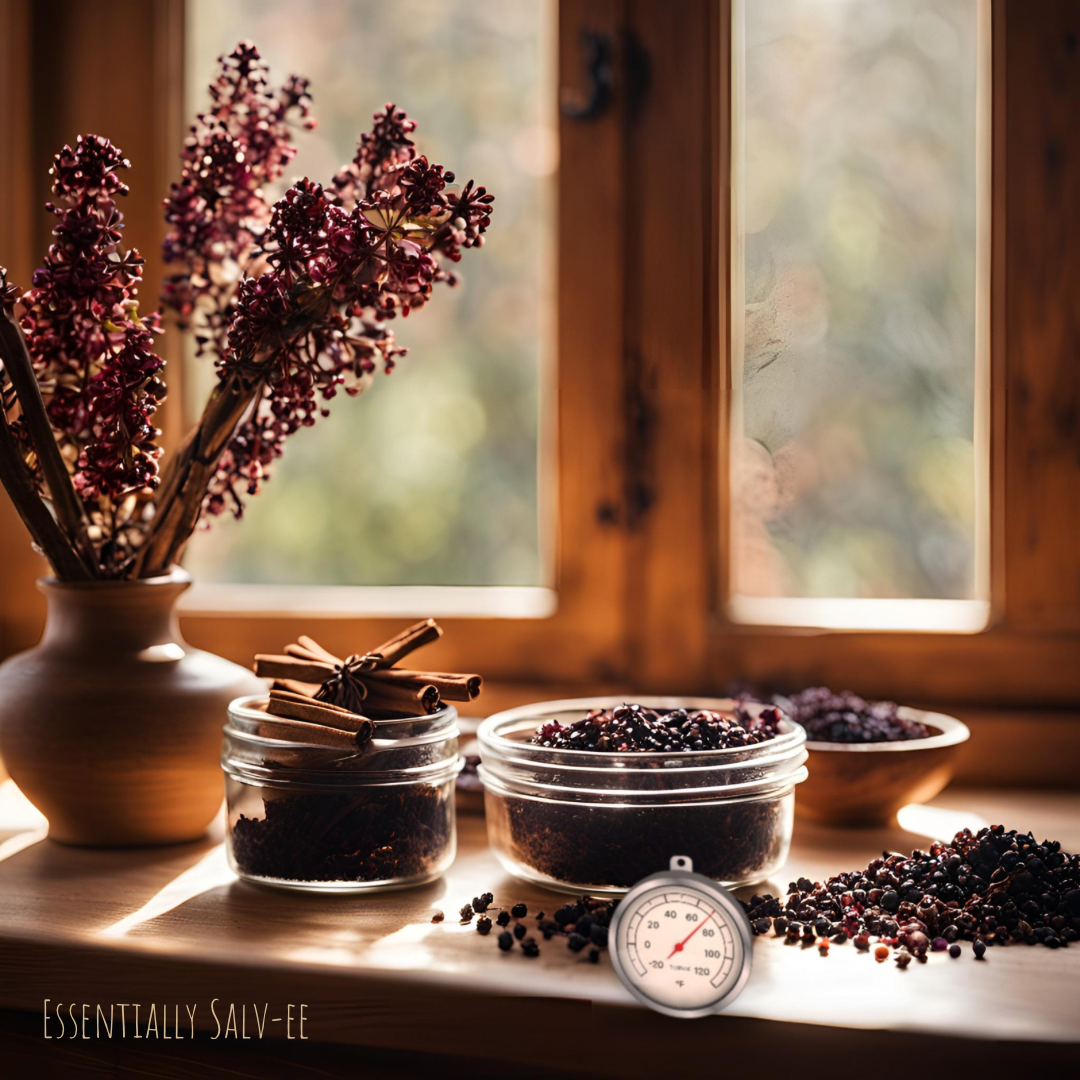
70 (°F)
